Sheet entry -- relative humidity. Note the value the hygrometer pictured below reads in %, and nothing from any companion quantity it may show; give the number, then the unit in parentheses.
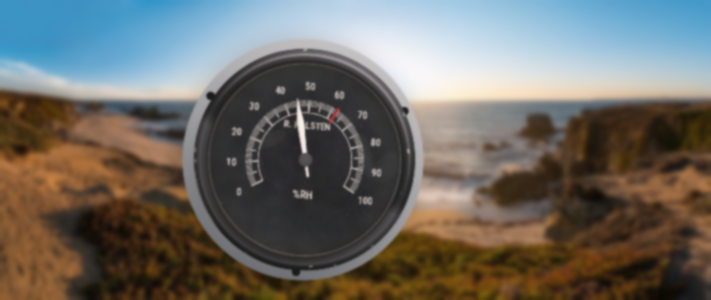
45 (%)
